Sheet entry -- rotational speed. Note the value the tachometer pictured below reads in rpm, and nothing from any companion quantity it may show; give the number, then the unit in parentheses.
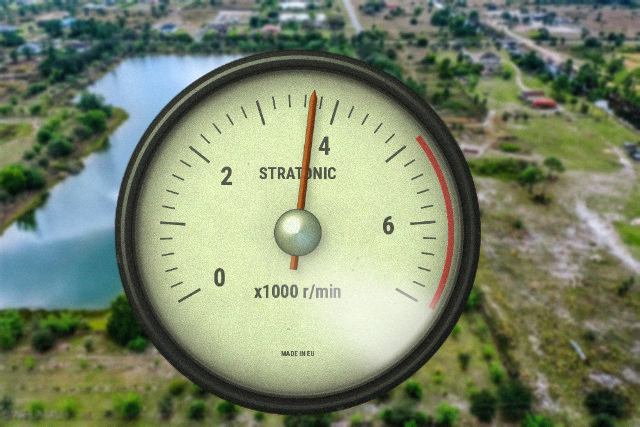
3700 (rpm)
